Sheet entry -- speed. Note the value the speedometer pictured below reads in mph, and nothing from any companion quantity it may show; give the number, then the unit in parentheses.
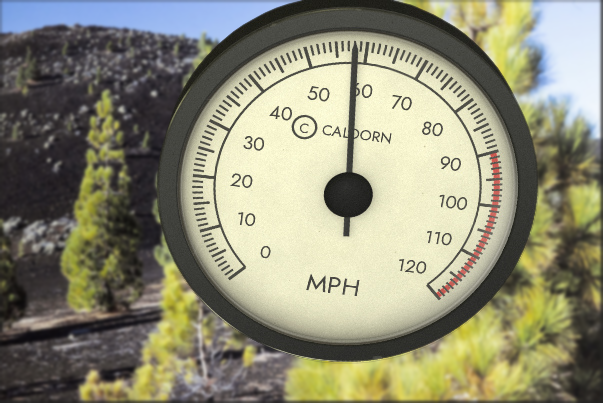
58 (mph)
